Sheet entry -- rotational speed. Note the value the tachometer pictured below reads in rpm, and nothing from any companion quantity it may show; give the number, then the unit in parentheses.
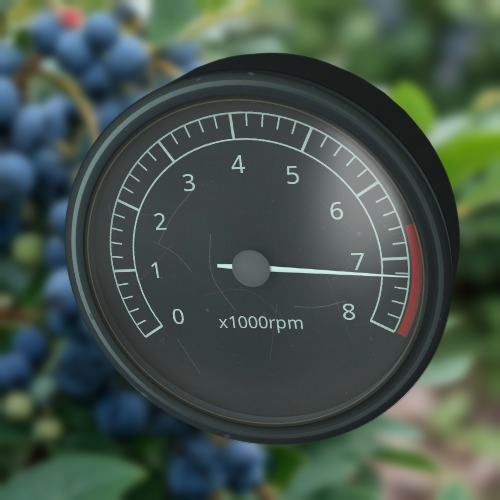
7200 (rpm)
